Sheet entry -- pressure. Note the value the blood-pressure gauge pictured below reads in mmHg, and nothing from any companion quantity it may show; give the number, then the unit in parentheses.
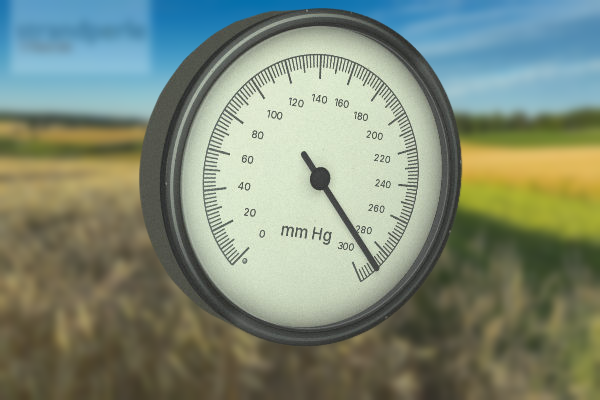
290 (mmHg)
